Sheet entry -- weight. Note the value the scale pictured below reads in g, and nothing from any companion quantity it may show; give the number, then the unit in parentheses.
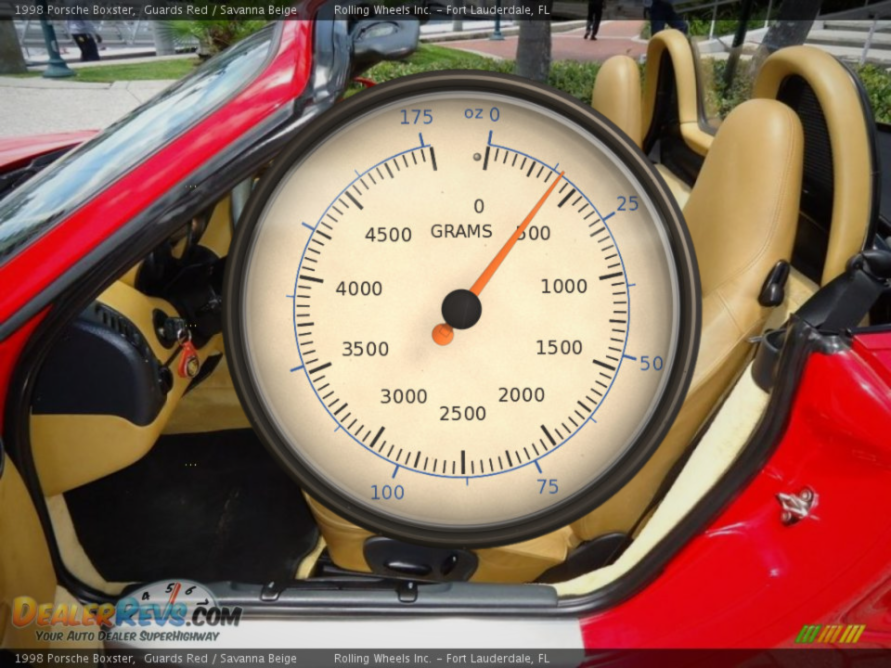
400 (g)
